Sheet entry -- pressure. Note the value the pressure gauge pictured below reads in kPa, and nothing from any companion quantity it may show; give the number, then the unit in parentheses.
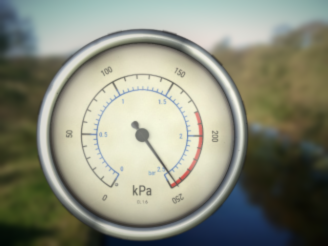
245 (kPa)
